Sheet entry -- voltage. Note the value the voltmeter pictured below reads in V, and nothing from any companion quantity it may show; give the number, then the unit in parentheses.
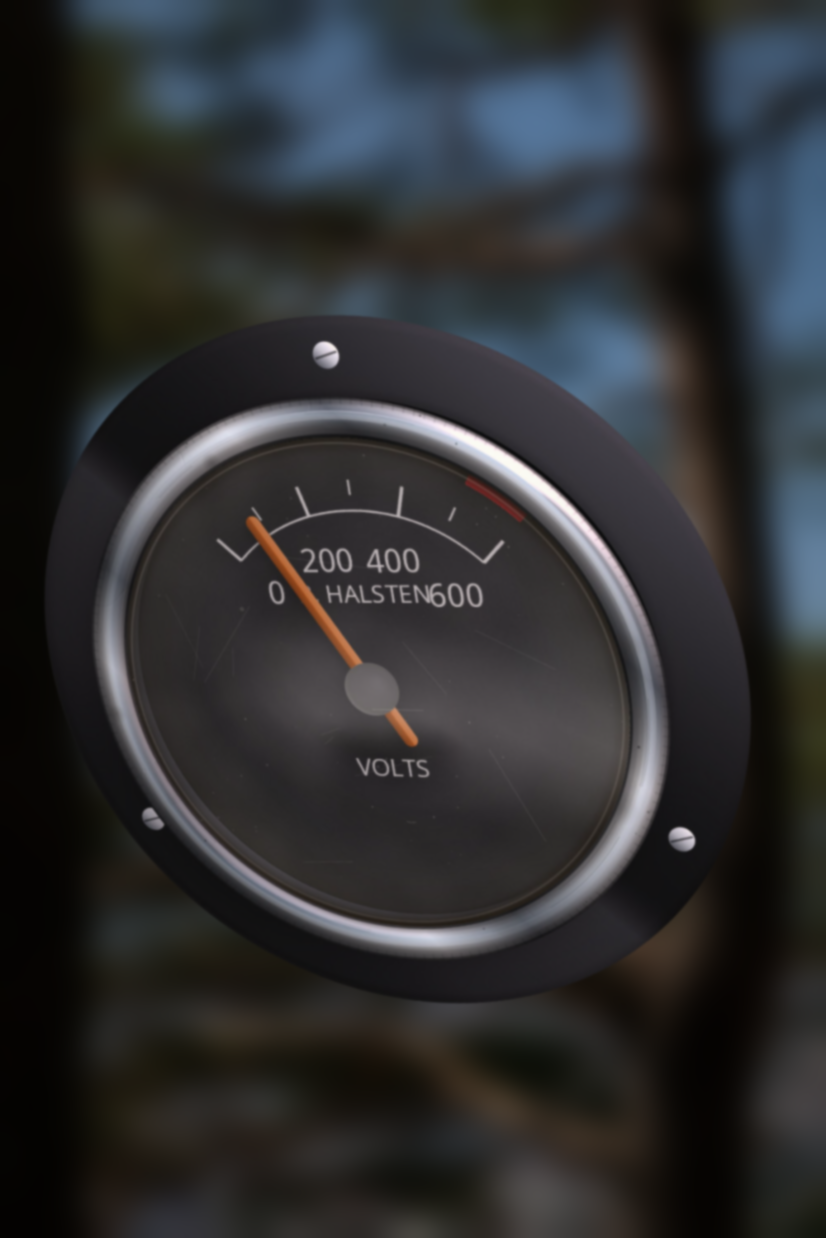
100 (V)
